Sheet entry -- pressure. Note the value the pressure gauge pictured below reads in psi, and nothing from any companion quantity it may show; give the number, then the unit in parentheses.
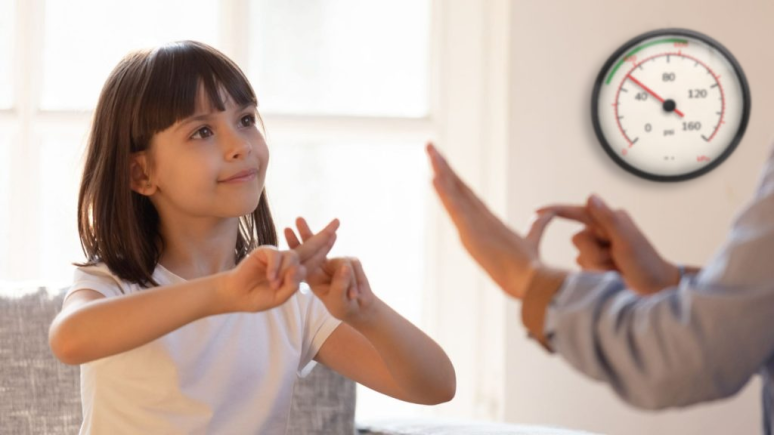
50 (psi)
